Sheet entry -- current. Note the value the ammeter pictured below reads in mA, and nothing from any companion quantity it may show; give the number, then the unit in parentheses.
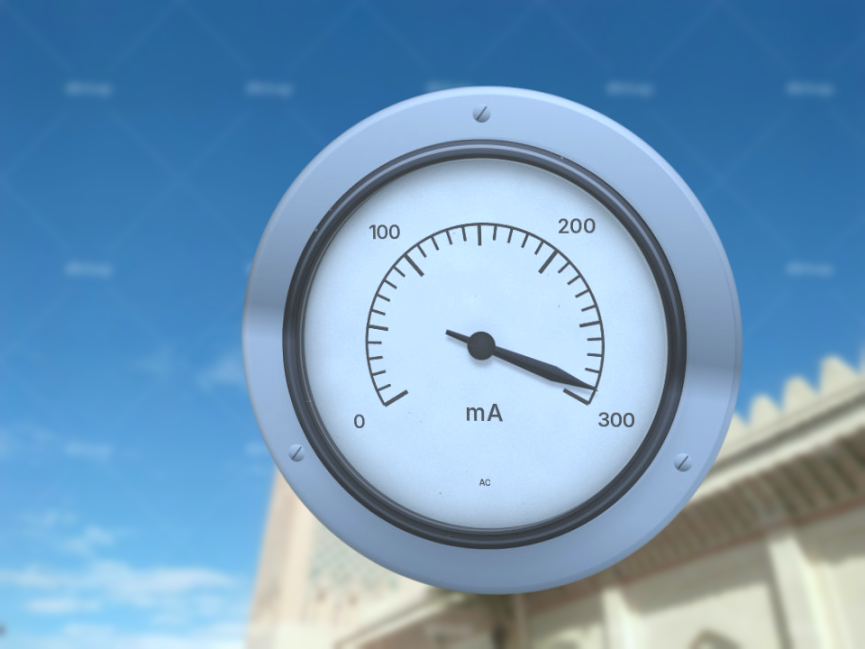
290 (mA)
